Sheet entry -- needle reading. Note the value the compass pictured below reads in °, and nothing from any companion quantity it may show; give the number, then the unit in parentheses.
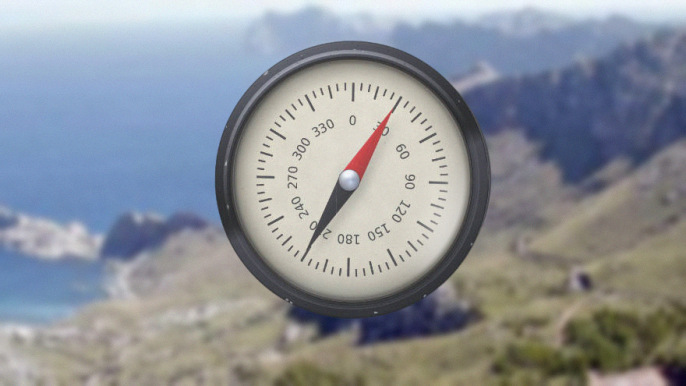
30 (°)
